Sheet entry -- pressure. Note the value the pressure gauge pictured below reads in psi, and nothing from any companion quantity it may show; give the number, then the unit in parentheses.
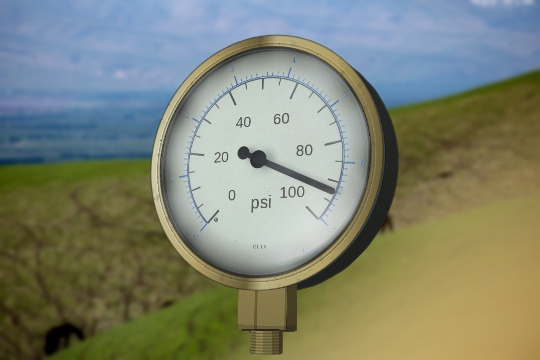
92.5 (psi)
